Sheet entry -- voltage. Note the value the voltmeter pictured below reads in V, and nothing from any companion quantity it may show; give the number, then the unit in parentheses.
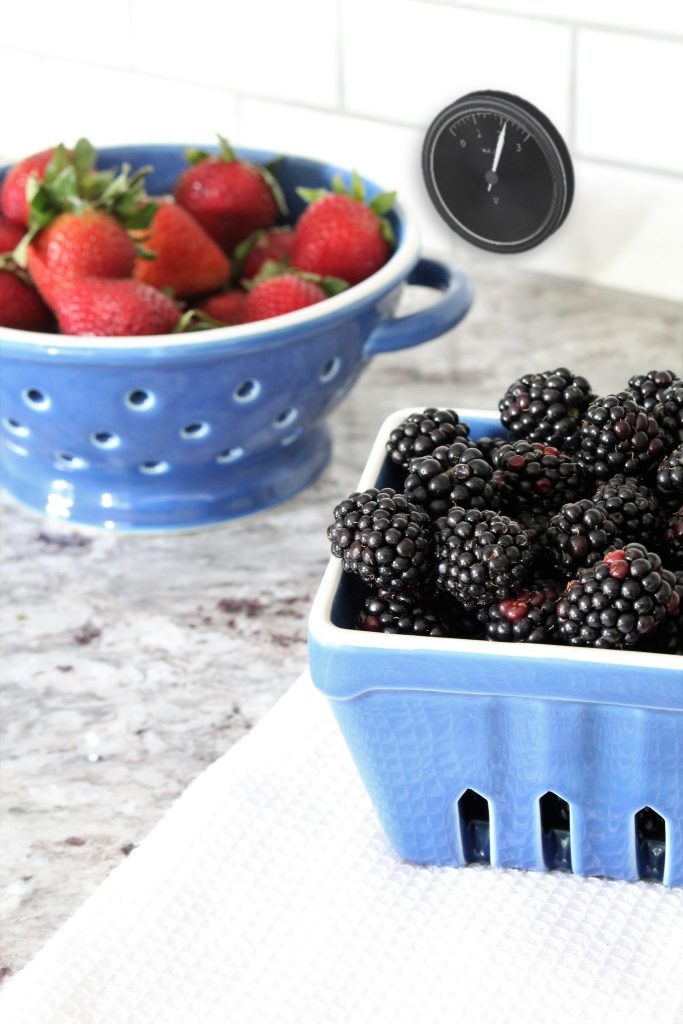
2.2 (V)
